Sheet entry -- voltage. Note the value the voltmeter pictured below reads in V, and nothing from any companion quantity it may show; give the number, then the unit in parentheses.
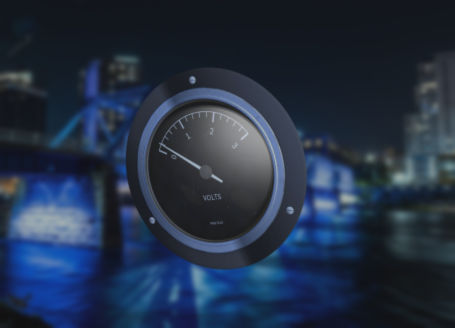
0.2 (V)
